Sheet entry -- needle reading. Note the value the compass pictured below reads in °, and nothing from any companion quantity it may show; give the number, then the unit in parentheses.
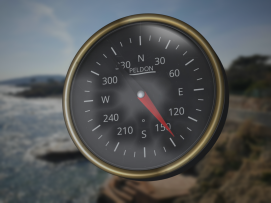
145 (°)
